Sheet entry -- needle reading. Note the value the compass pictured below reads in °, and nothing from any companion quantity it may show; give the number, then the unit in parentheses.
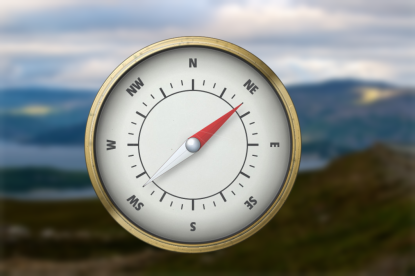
50 (°)
